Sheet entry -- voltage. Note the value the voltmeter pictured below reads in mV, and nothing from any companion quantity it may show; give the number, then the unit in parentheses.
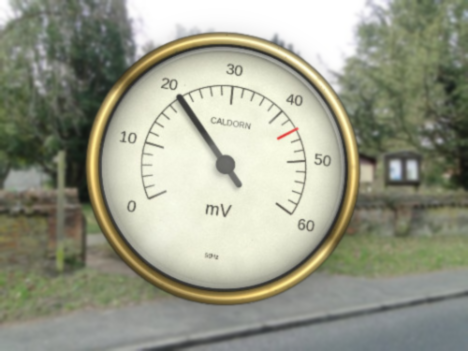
20 (mV)
